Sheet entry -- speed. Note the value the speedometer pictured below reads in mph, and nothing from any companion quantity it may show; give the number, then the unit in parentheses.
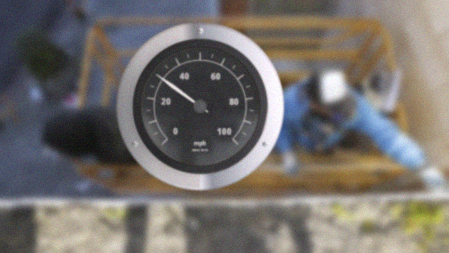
30 (mph)
